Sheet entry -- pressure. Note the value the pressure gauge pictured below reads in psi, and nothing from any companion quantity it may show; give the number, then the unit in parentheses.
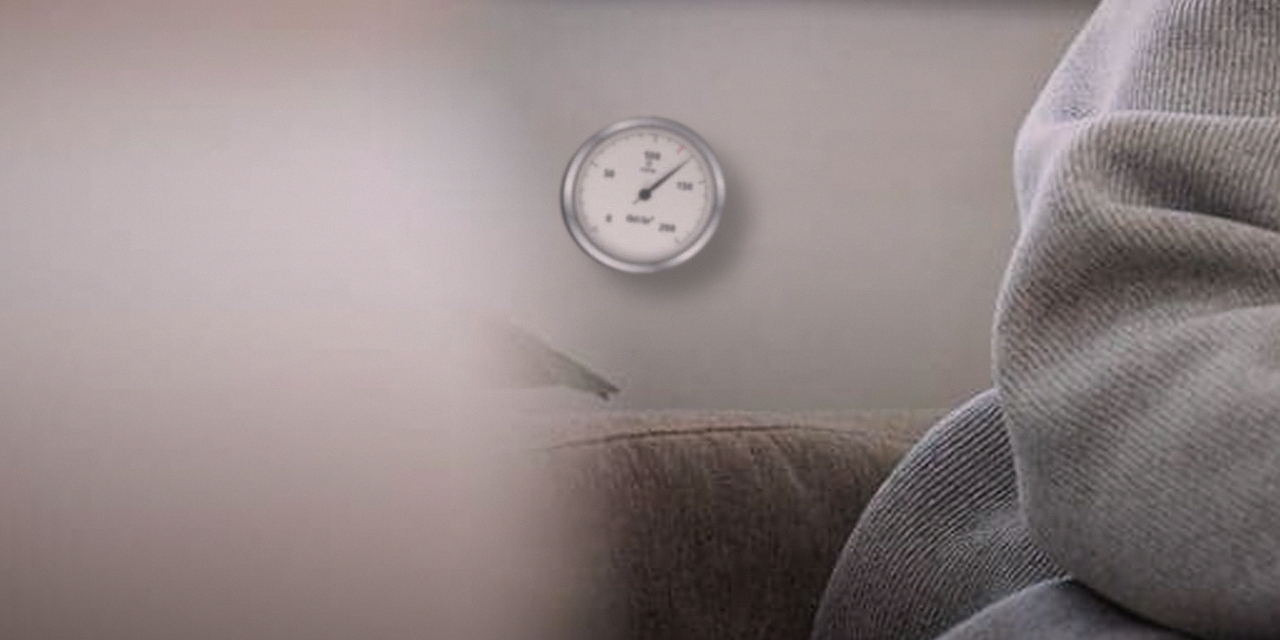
130 (psi)
